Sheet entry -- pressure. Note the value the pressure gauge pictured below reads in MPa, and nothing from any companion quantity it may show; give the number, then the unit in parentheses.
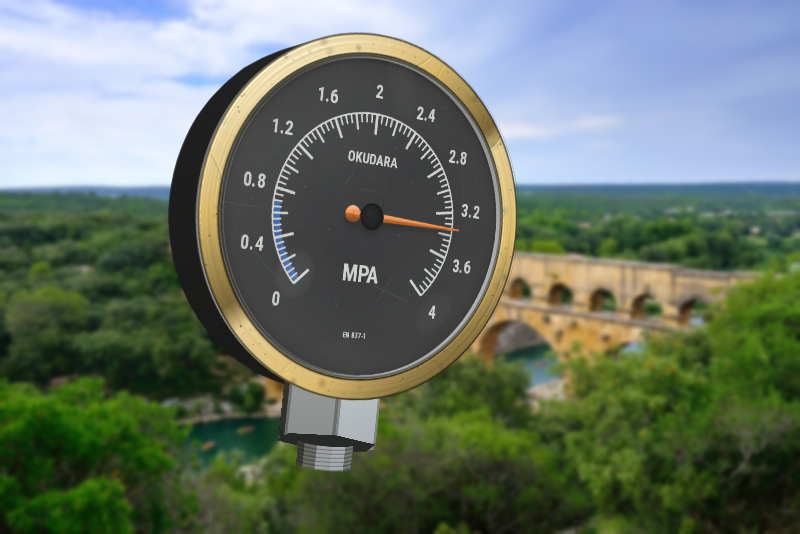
3.35 (MPa)
